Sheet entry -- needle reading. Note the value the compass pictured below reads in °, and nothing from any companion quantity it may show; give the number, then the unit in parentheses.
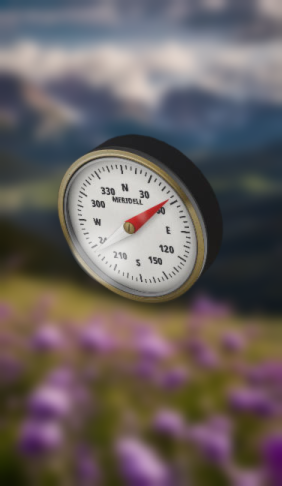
55 (°)
